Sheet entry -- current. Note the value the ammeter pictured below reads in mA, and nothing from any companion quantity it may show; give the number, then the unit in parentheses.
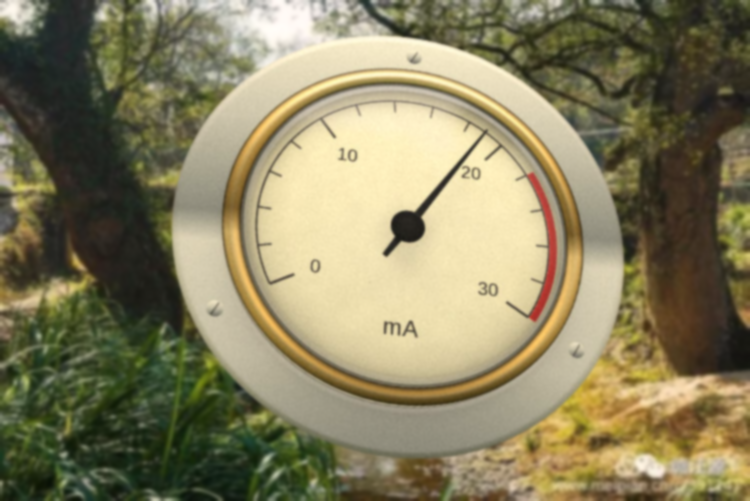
19 (mA)
